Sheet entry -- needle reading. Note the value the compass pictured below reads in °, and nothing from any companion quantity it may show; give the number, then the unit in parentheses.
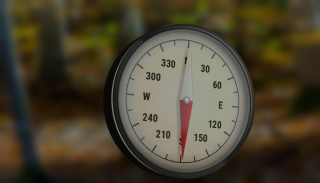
180 (°)
